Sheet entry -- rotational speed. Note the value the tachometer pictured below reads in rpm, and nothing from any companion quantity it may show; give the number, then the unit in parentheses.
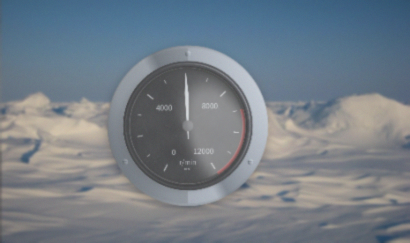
6000 (rpm)
